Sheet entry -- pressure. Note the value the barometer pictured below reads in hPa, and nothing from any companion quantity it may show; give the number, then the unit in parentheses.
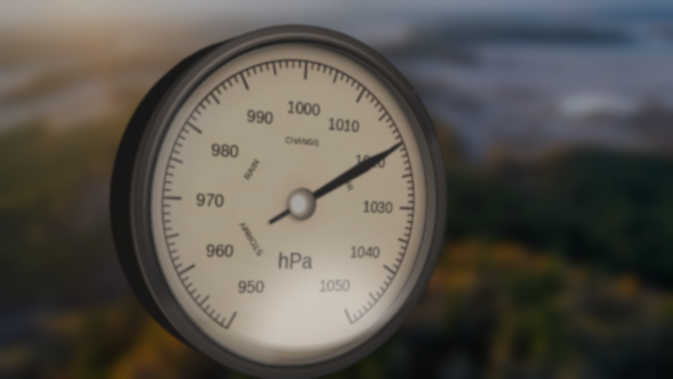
1020 (hPa)
